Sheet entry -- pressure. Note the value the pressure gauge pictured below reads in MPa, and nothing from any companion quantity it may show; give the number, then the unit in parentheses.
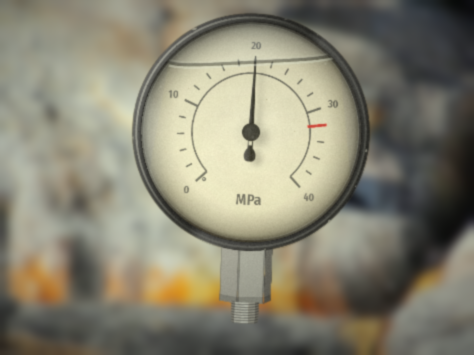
20 (MPa)
